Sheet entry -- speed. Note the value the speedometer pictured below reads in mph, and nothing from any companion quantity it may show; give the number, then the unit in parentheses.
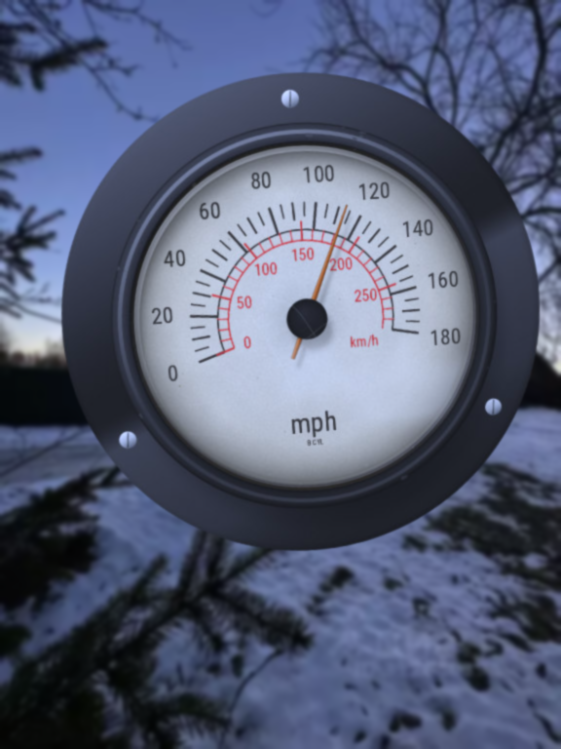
112.5 (mph)
